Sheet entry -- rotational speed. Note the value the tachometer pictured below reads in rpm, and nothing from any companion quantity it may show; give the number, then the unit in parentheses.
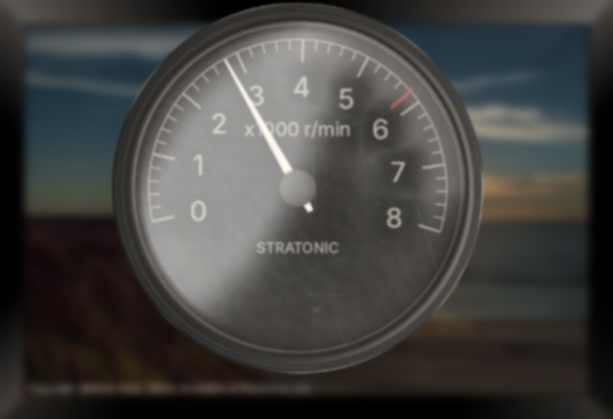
2800 (rpm)
